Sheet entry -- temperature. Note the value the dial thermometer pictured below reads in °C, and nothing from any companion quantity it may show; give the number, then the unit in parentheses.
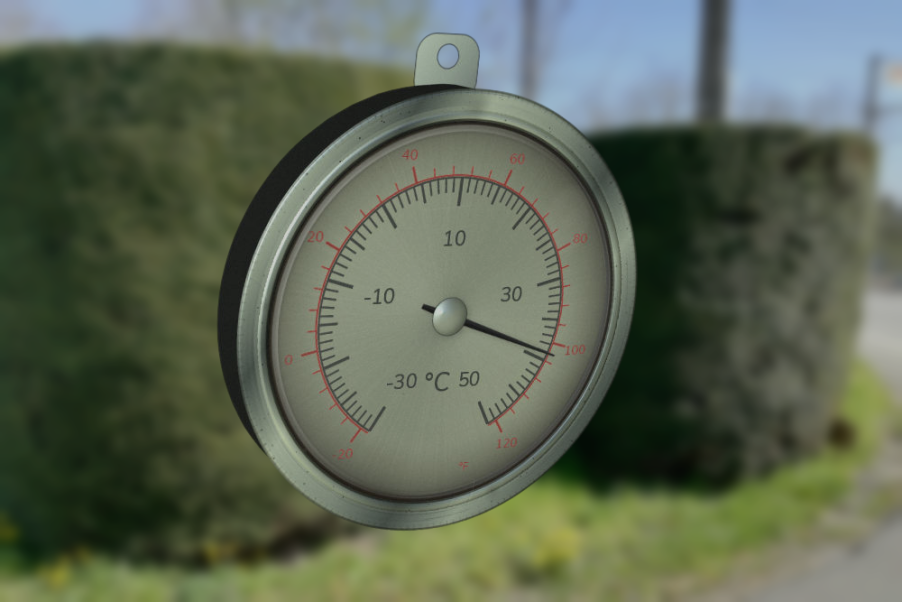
39 (°C)
